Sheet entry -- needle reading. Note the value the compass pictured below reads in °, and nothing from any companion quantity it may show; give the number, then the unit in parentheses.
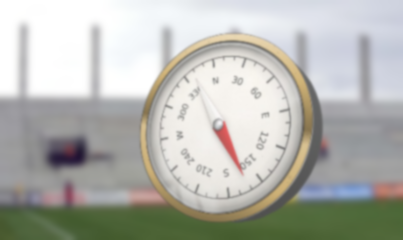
160 (°)
